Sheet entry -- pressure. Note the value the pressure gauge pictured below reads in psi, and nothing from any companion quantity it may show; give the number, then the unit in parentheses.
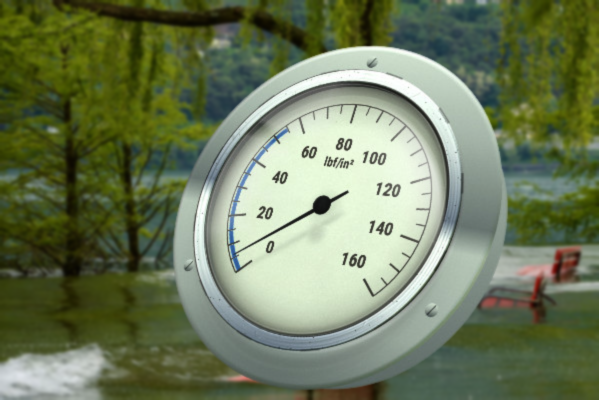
5 (psi)
